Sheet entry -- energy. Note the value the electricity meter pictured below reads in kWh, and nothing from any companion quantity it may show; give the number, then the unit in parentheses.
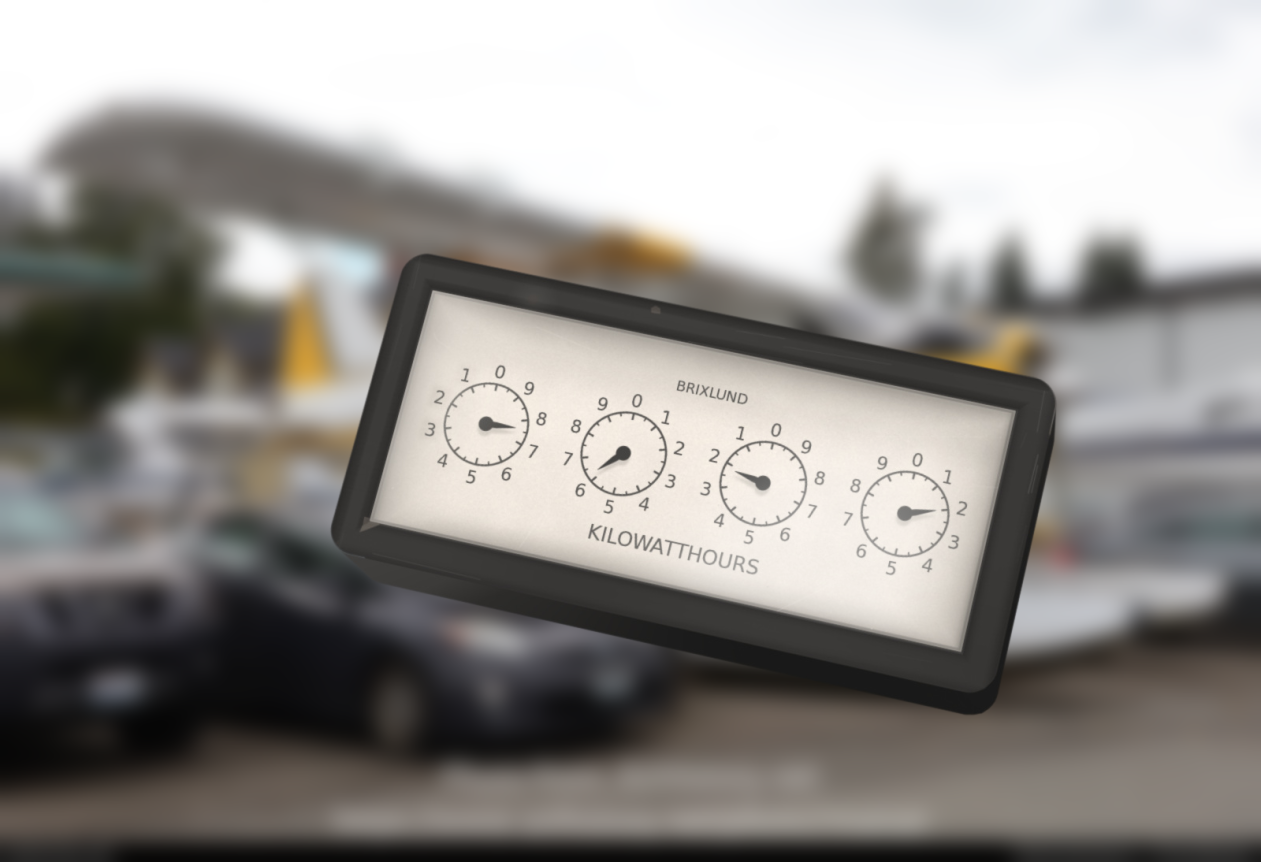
7622 (kWh)
